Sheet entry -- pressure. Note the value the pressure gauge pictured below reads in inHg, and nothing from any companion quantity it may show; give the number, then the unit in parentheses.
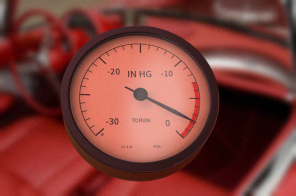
-2 (inHg)
